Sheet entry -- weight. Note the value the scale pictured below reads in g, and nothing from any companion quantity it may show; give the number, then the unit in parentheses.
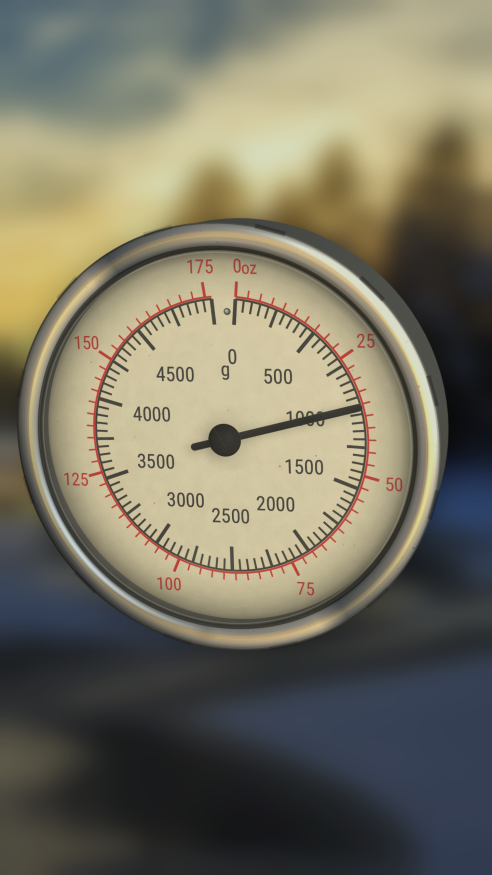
1000 (g)
